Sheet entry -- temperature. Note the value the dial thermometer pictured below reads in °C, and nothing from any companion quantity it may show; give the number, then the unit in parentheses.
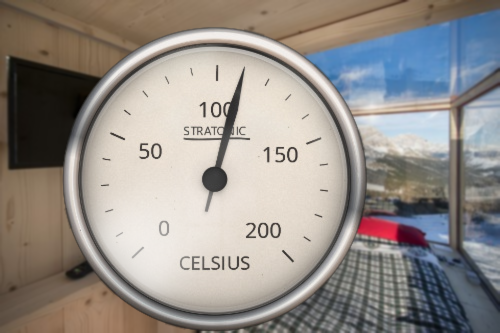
110 (°C)
